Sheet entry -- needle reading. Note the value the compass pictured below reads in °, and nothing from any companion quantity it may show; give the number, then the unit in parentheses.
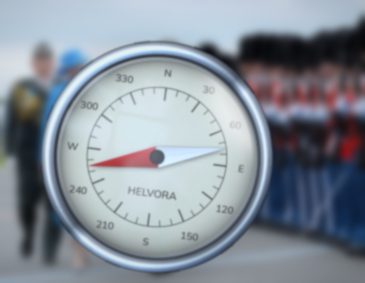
255 (°)
